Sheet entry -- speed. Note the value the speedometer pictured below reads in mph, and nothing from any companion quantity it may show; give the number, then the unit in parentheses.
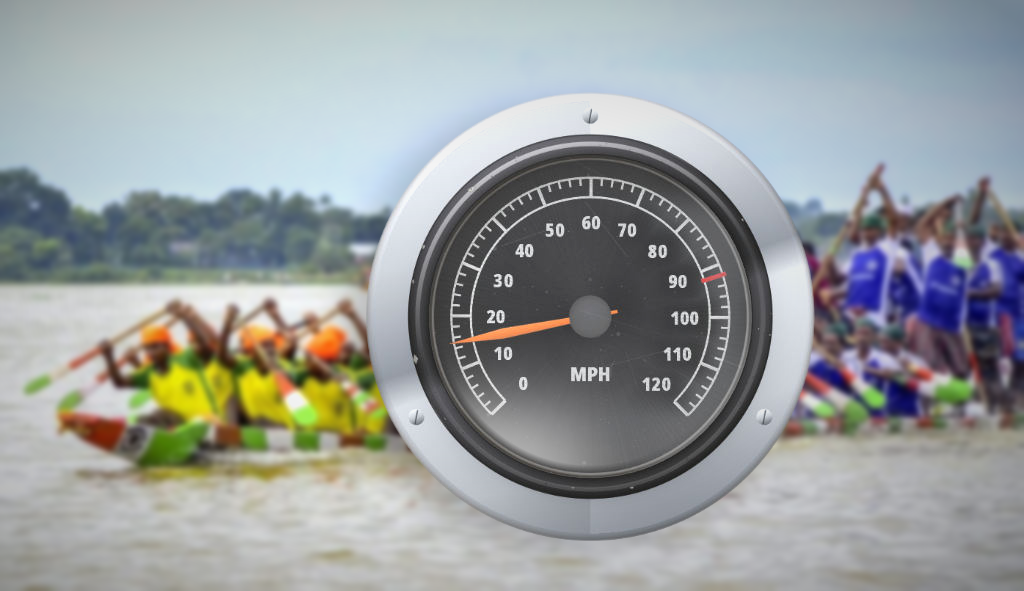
15 (mph)
